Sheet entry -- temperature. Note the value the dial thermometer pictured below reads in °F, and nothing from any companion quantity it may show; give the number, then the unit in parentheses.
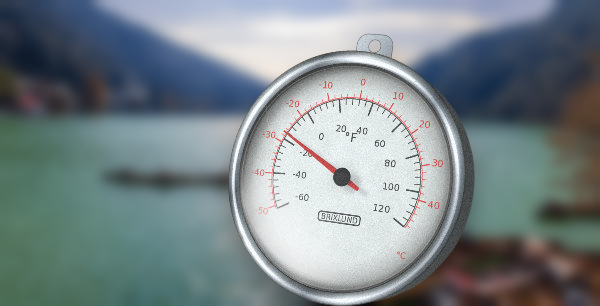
-16 (°F)
